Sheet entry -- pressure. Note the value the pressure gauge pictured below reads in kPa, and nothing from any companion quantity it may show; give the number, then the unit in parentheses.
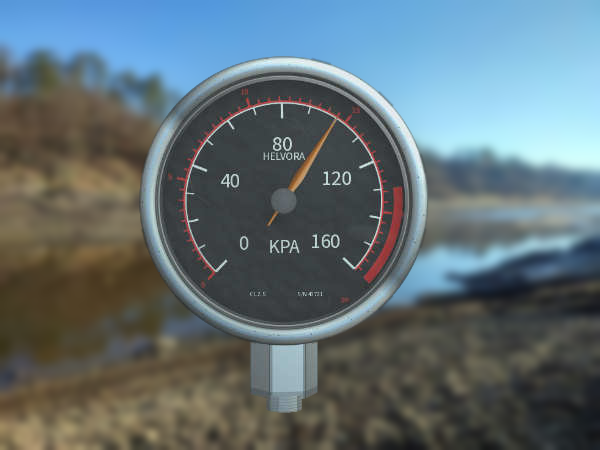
100 (kPa)
